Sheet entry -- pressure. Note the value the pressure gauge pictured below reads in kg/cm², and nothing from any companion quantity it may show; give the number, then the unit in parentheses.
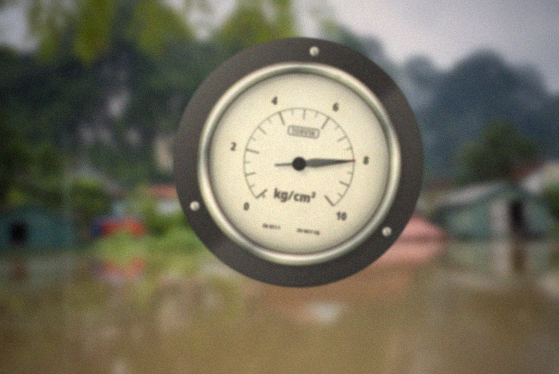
8 (kg/cm²)
